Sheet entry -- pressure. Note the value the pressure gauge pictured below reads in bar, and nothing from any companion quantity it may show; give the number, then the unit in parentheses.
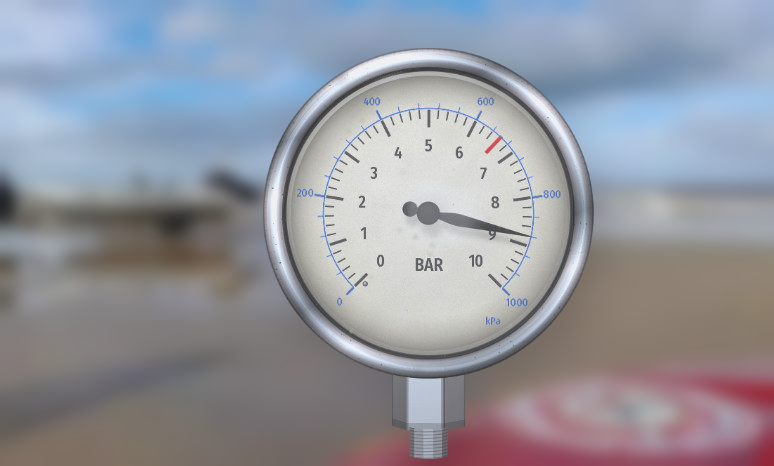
8.8 (bar)
